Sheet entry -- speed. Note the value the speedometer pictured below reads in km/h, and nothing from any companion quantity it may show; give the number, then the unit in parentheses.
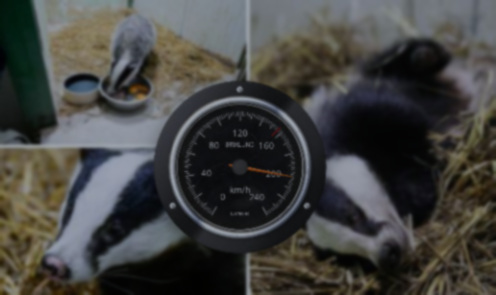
200 (km/h)
